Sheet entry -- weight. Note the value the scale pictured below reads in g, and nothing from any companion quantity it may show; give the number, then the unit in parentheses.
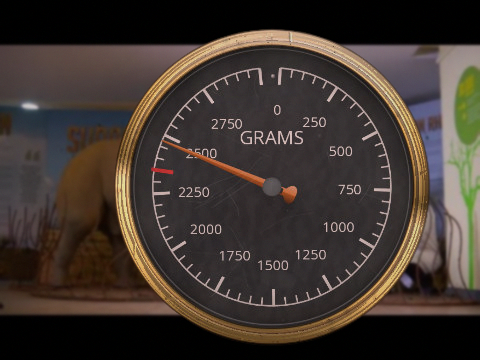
2475 (g)
